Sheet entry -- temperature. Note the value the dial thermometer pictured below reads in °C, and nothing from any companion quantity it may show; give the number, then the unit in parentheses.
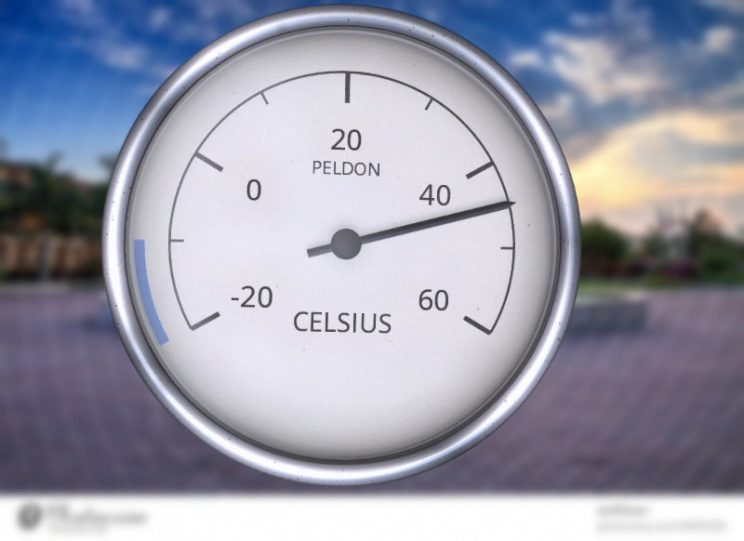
45 (°C)
